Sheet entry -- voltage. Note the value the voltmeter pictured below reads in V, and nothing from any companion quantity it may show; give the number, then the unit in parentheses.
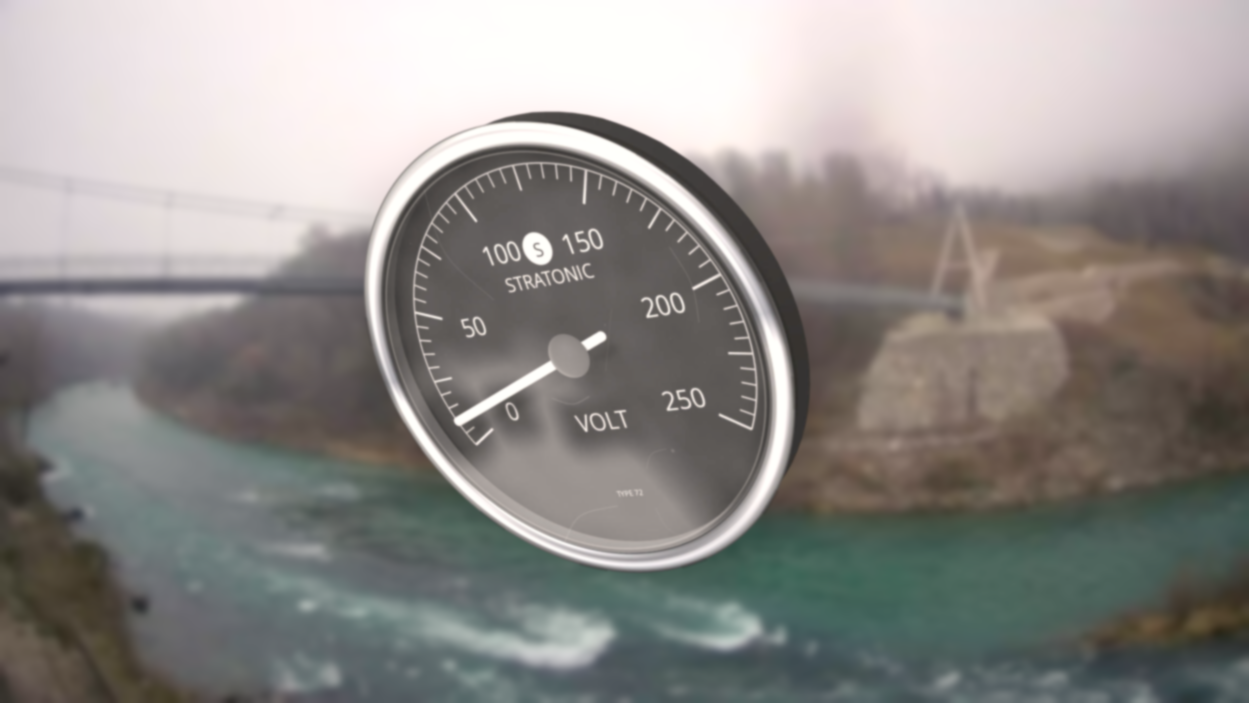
10 (V)
